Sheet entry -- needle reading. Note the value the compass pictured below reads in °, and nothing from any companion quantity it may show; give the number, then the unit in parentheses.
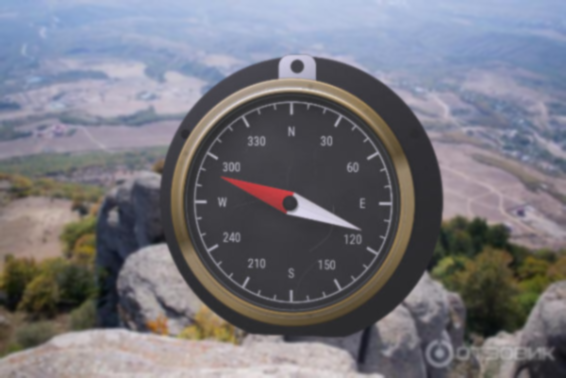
290 (°)
